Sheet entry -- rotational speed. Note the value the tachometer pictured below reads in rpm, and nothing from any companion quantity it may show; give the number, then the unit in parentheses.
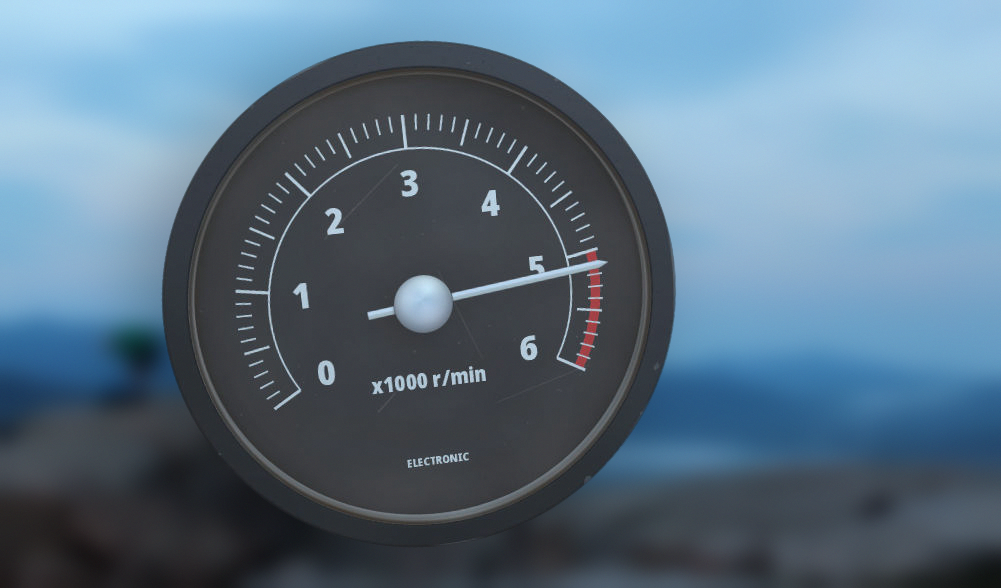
5100 (rpm)
